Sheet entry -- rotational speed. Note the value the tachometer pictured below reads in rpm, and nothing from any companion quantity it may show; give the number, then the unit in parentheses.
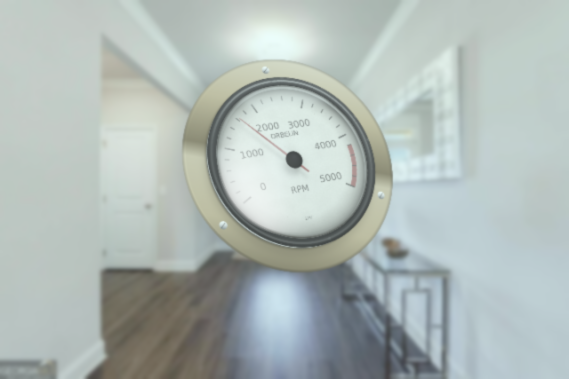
1600 (rpm)
